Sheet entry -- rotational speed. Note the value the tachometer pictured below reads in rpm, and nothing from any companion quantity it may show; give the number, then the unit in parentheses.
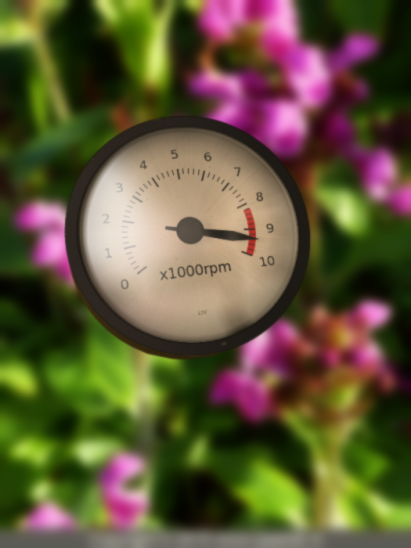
9400 (rpm)
